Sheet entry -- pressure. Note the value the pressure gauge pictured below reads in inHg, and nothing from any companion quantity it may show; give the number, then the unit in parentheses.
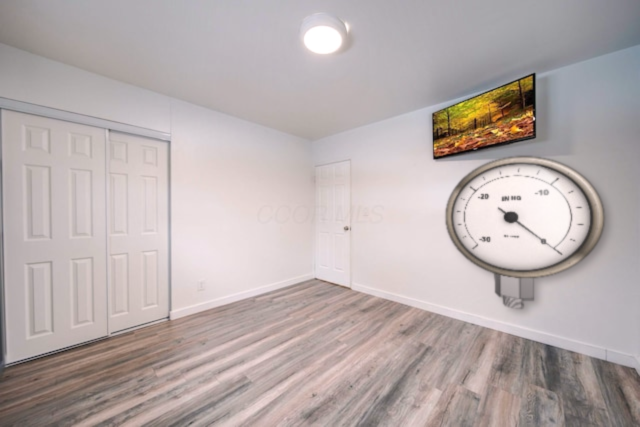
0 (inHg)
